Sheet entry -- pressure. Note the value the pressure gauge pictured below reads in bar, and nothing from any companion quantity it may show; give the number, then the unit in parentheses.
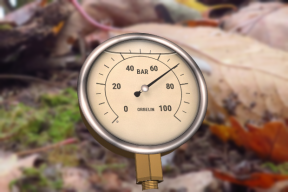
70 (bar)
